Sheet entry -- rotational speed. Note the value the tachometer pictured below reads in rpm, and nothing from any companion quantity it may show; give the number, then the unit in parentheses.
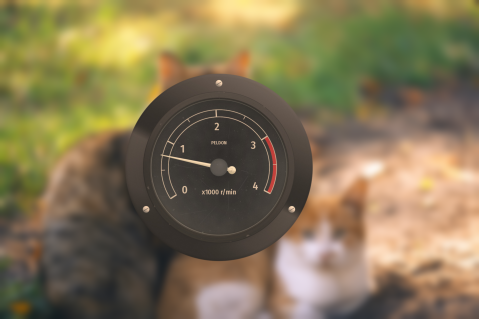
750 (rpm)
